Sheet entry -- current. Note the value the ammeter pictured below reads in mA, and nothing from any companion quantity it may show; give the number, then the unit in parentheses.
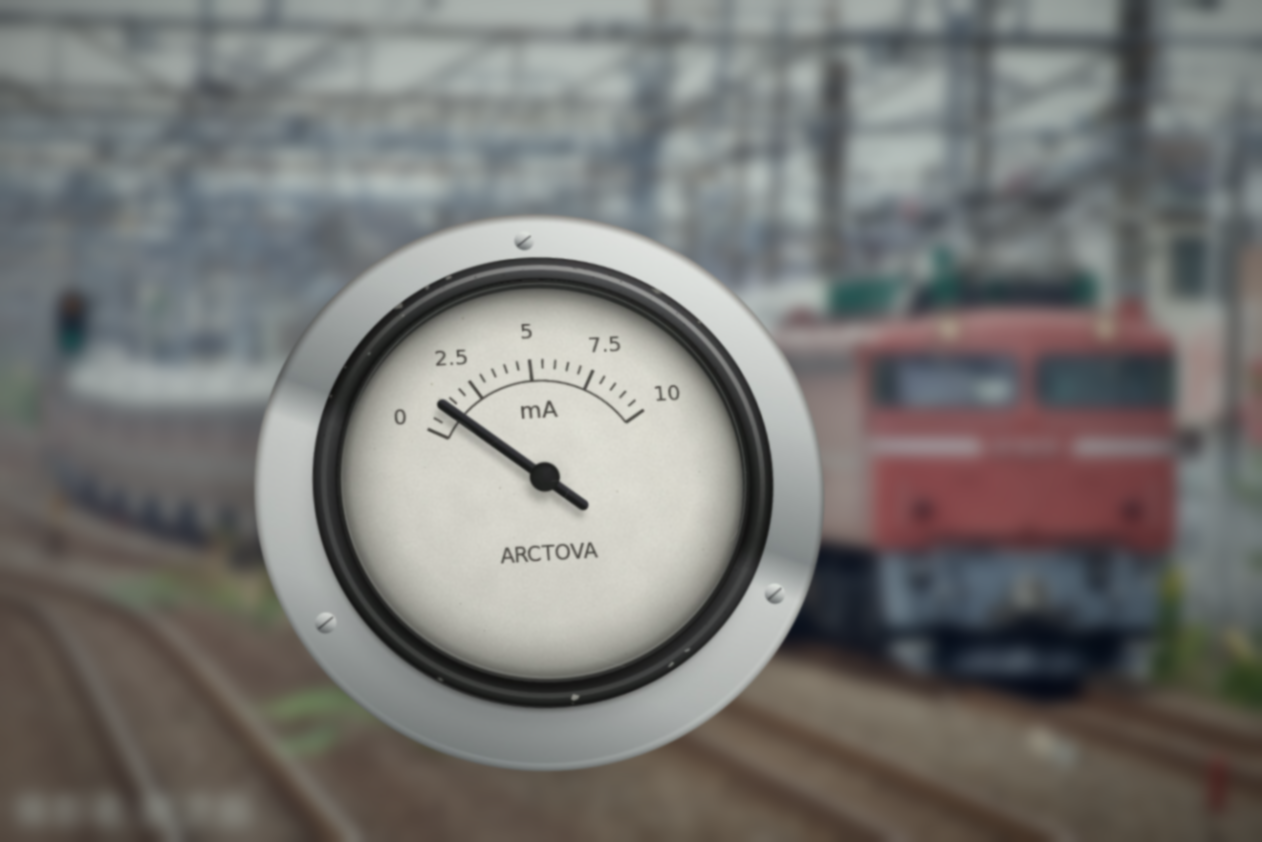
1 (mA)
